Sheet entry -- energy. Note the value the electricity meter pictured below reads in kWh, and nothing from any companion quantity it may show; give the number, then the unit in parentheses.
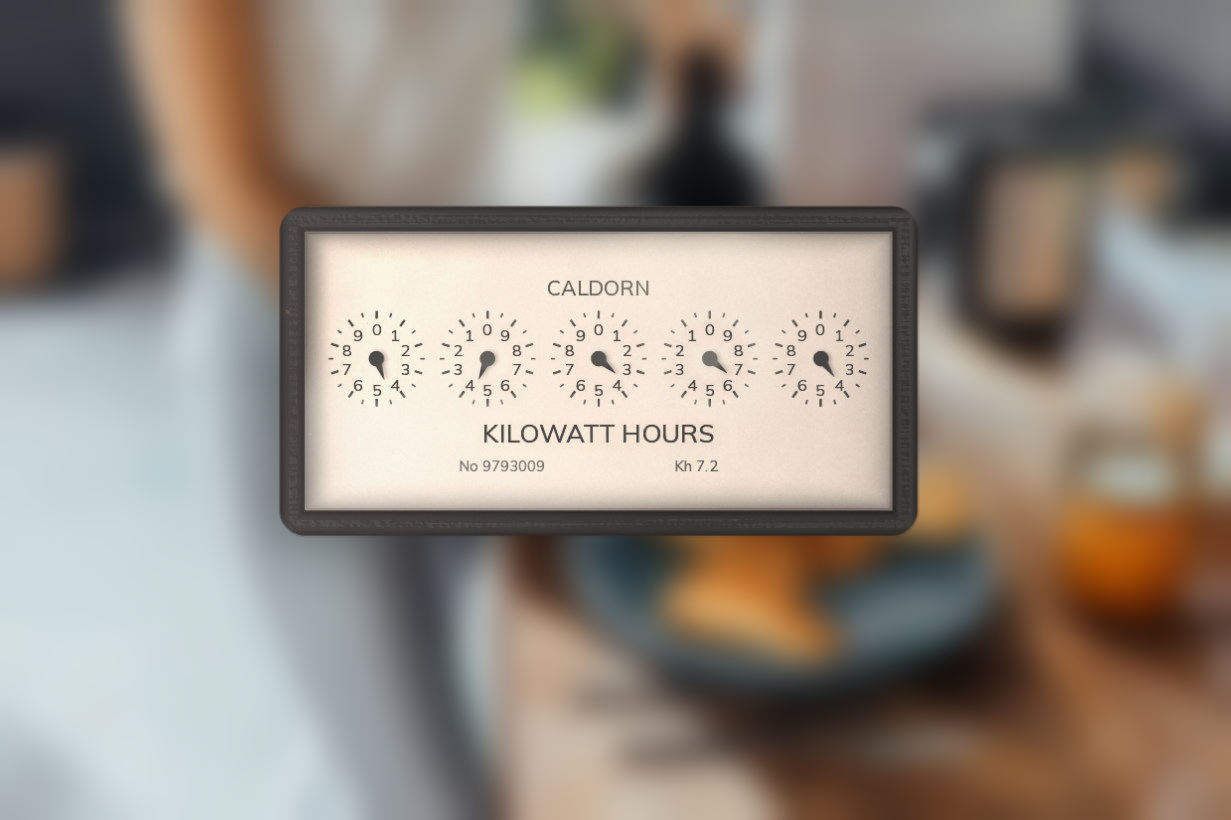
44364 (kWh)
